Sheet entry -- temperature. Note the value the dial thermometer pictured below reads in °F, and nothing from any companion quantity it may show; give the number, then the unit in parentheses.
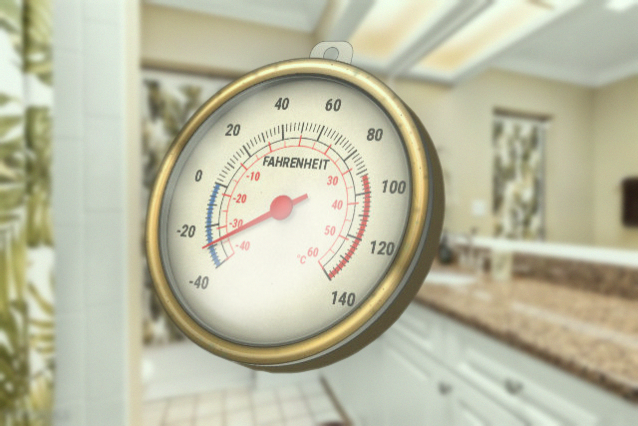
-30 (°F)
